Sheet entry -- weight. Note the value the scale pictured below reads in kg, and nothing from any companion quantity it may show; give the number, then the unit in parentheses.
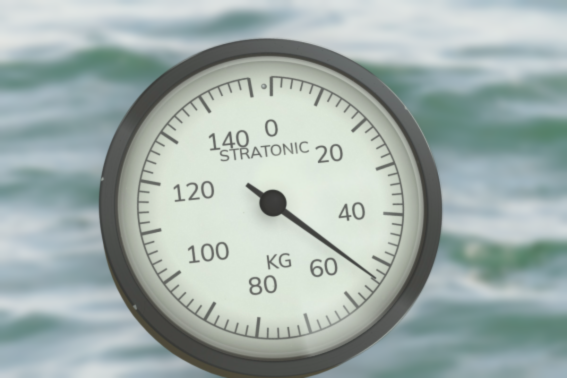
54 (kg)
